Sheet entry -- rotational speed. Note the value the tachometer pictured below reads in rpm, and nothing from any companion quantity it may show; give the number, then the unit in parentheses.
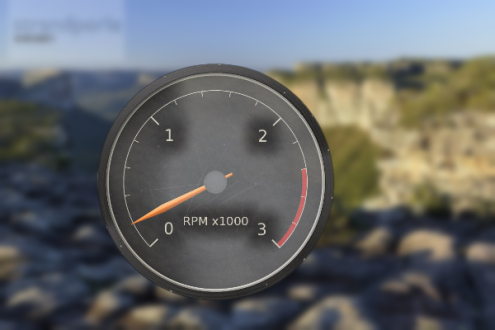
200 (rpm)
